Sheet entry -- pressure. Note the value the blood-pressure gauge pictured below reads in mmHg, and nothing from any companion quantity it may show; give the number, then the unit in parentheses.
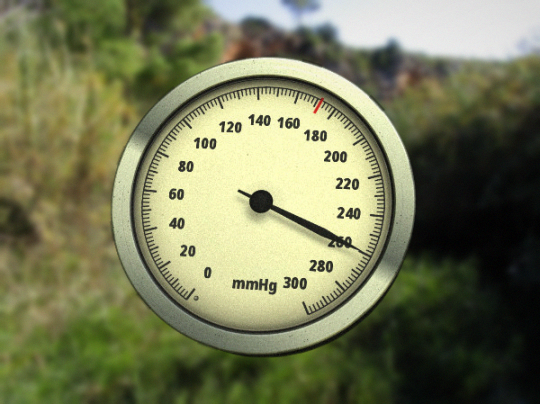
260 (mmHg)
